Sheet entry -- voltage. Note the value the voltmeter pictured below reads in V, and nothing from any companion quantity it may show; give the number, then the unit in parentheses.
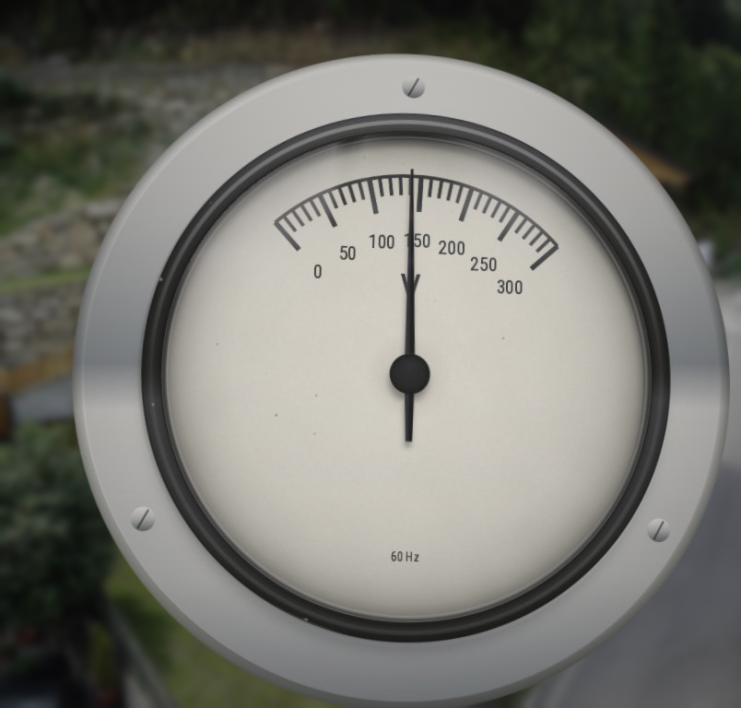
140 (V)
